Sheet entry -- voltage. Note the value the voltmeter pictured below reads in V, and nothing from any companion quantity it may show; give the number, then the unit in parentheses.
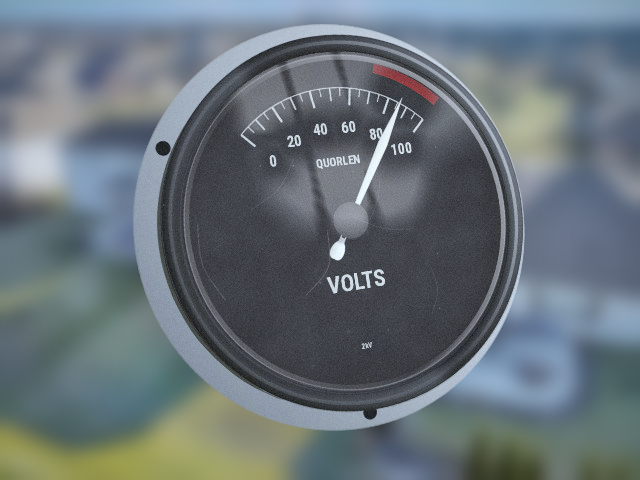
85 (V)
